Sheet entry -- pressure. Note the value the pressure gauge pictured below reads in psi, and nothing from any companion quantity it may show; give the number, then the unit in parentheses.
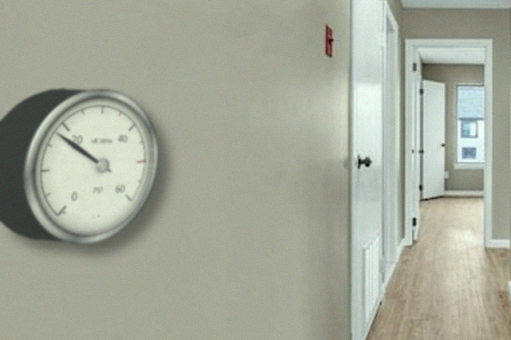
17.5 (psi)
